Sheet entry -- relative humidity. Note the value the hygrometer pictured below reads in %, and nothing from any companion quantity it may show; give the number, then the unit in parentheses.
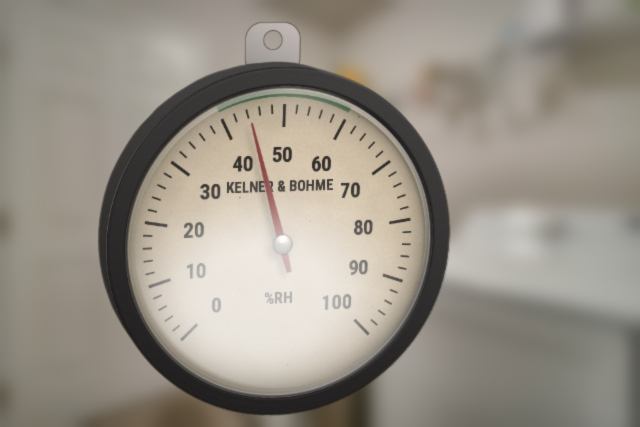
44 (%)
